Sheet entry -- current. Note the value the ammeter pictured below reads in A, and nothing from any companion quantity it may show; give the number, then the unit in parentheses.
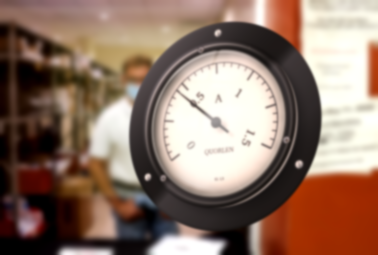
0.45 (A)
